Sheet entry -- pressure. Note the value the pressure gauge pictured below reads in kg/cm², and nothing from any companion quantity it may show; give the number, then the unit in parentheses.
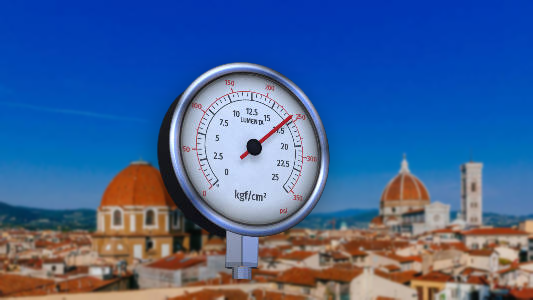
17 (kg/cm²)
